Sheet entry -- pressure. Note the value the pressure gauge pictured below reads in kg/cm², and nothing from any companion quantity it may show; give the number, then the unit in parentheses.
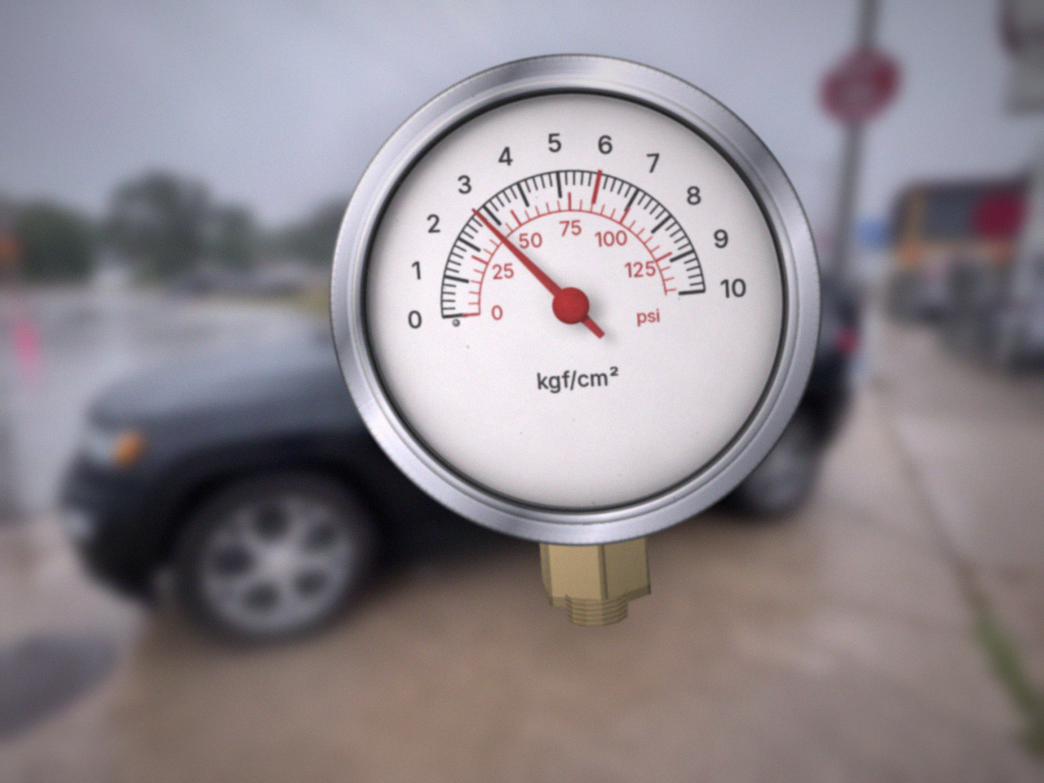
2.8 (kg/cm²)
